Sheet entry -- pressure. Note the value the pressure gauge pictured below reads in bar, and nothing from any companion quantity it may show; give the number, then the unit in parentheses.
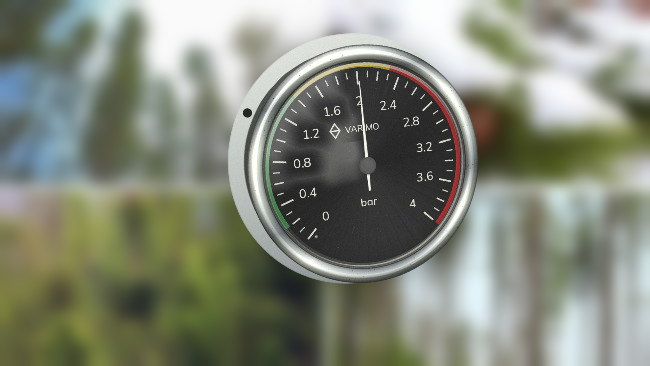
2 (bar)
